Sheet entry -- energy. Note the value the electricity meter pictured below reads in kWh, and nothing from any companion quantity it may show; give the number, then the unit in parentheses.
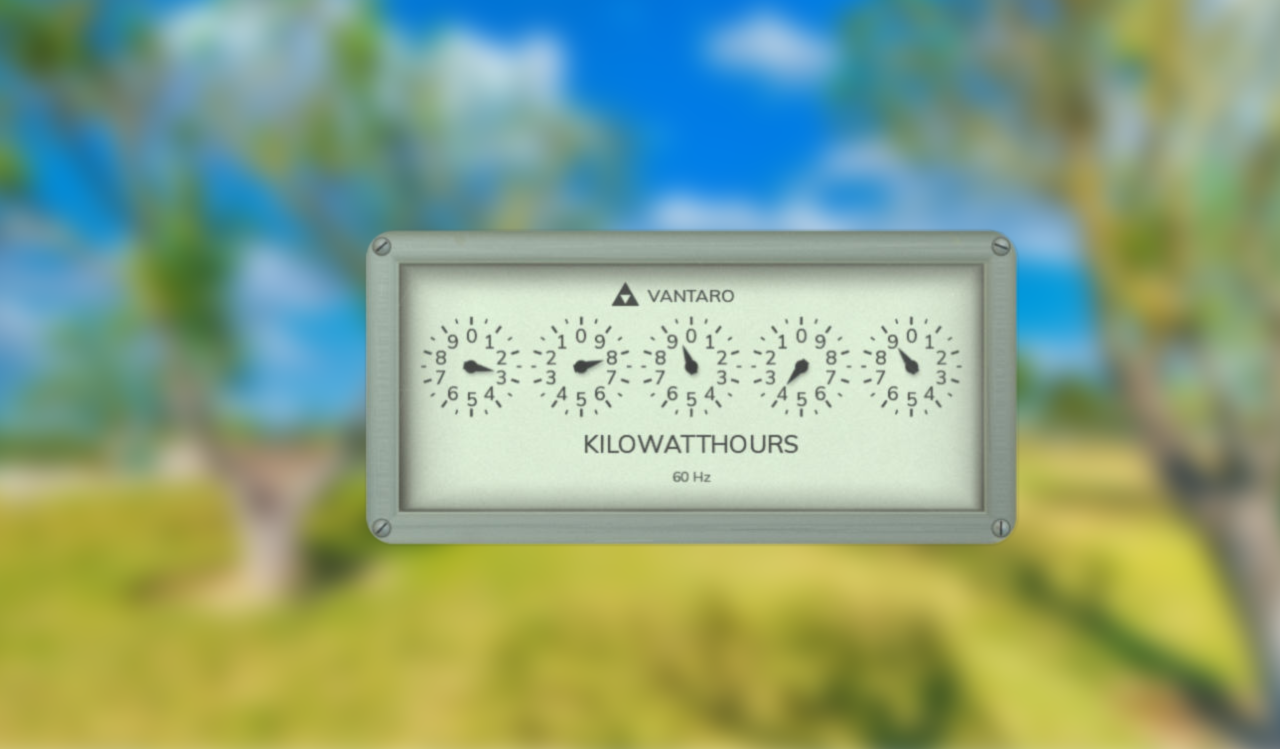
27939 (kWh)
